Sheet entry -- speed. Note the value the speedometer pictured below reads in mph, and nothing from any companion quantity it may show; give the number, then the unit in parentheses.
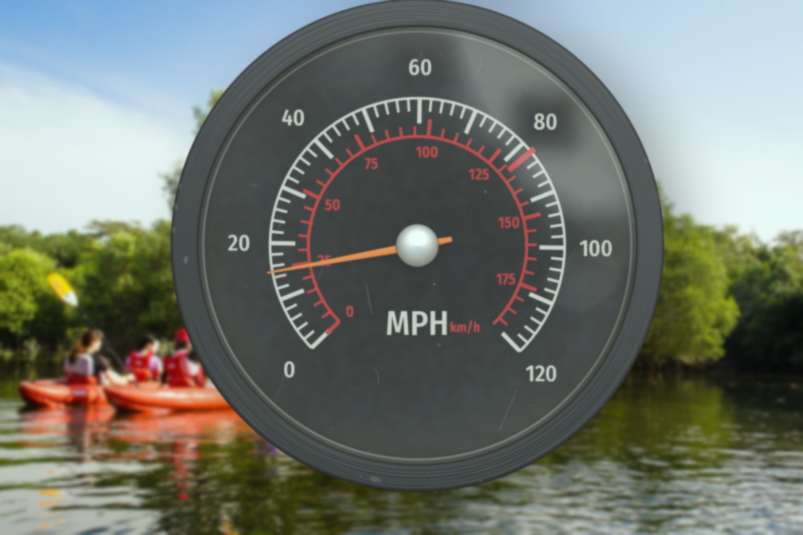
15 (mph)
